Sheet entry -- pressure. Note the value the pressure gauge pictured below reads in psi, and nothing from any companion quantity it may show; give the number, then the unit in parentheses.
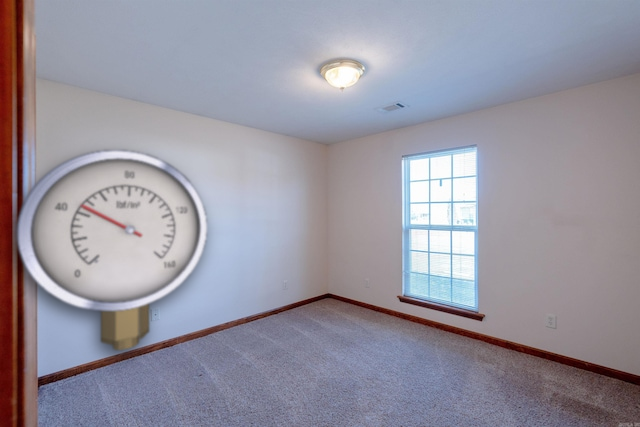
45 (psi)
